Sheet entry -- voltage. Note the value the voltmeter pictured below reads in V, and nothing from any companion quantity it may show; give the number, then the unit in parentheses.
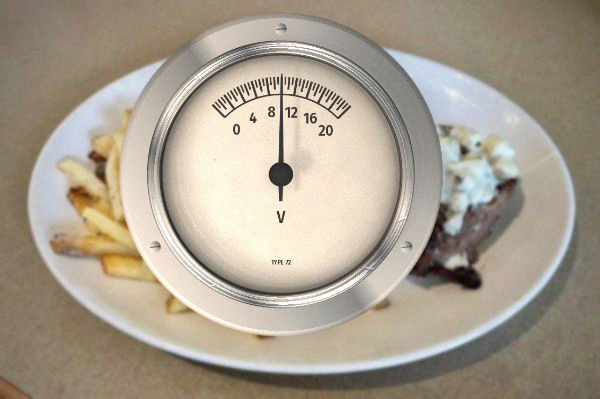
10 (V)
